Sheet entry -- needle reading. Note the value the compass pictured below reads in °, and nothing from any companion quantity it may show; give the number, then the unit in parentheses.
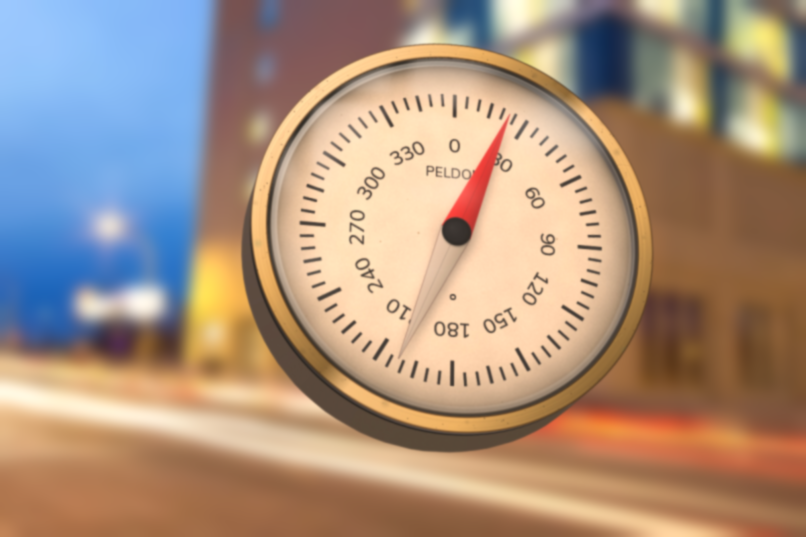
22.5 (°)
